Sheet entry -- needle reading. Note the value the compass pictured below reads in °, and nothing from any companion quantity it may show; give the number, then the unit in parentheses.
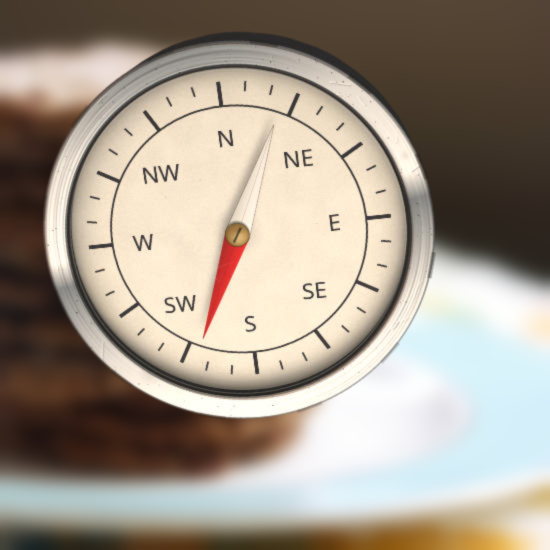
205 (°)
